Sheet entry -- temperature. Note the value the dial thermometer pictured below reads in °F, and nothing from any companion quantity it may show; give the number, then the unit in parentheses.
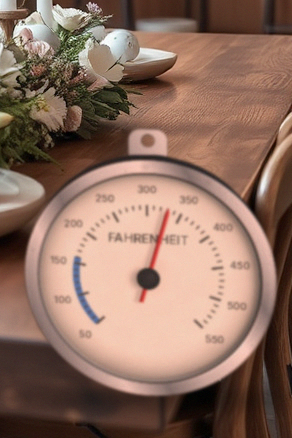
330 (°F)
